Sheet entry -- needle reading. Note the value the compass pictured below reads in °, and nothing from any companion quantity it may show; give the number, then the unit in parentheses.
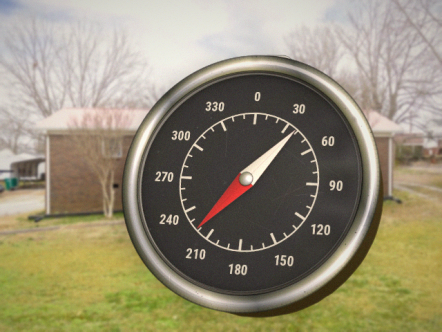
220 (°)
